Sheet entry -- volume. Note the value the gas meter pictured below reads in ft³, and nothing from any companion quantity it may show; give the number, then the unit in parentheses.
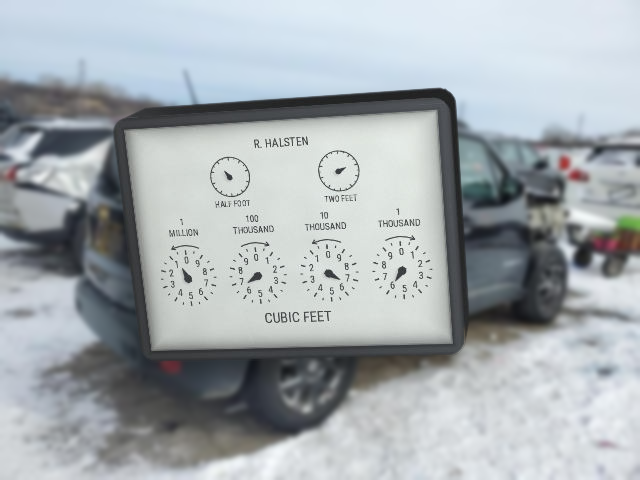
66600 (ft³)
